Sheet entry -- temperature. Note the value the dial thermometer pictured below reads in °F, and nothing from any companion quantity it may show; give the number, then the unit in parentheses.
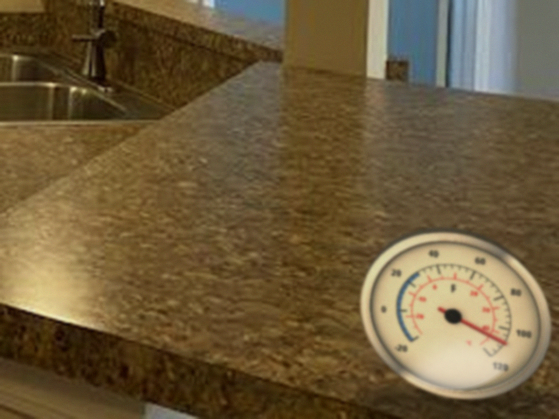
108 (°F)
